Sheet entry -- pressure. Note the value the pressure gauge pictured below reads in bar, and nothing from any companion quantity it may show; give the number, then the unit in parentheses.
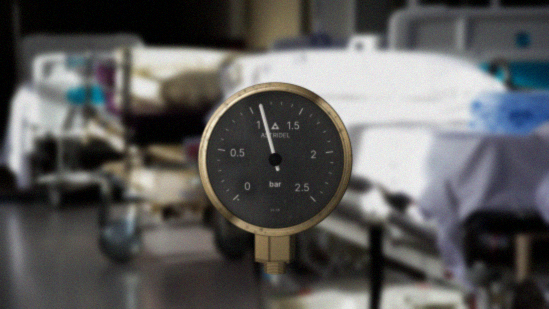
1.1 (bar)
